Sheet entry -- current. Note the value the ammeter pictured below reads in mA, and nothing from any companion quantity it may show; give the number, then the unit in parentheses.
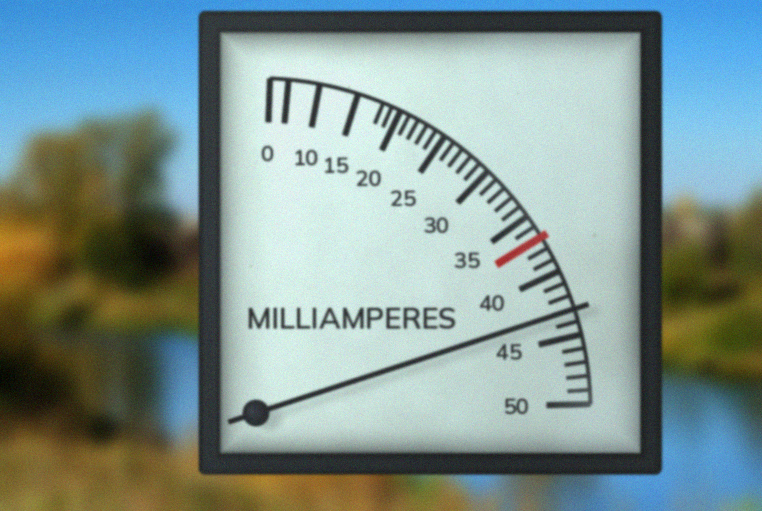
43 (mA)
